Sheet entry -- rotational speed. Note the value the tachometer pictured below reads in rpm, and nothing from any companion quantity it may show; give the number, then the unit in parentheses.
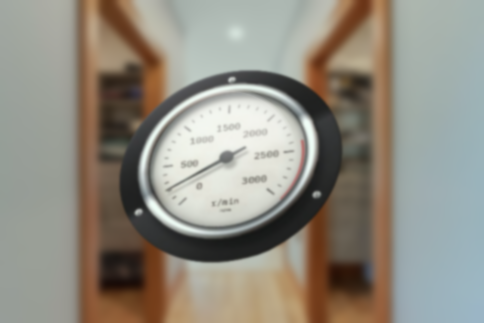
200 (rpm)
